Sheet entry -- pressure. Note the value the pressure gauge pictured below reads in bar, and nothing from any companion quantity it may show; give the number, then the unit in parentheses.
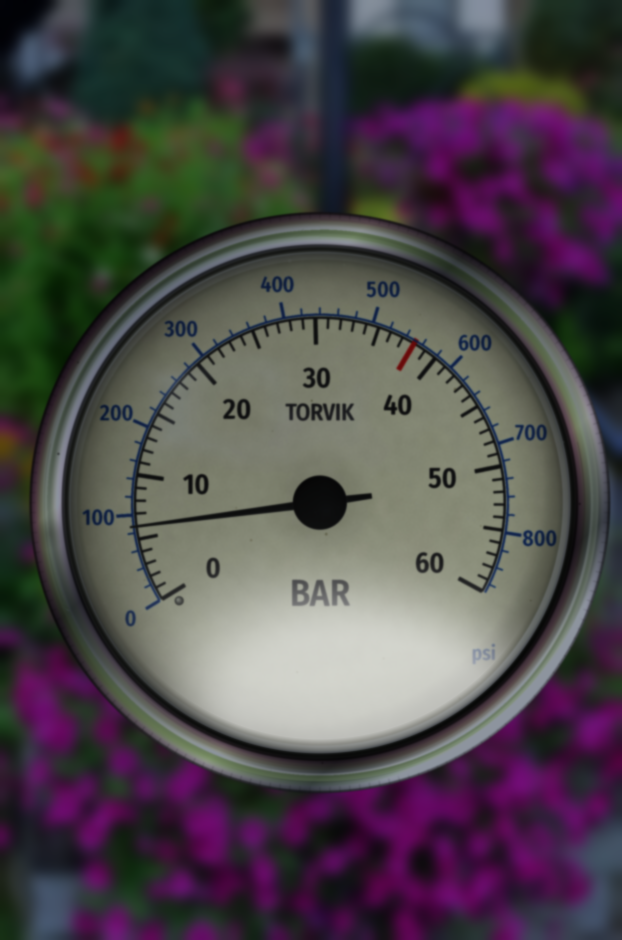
6 (bar)
